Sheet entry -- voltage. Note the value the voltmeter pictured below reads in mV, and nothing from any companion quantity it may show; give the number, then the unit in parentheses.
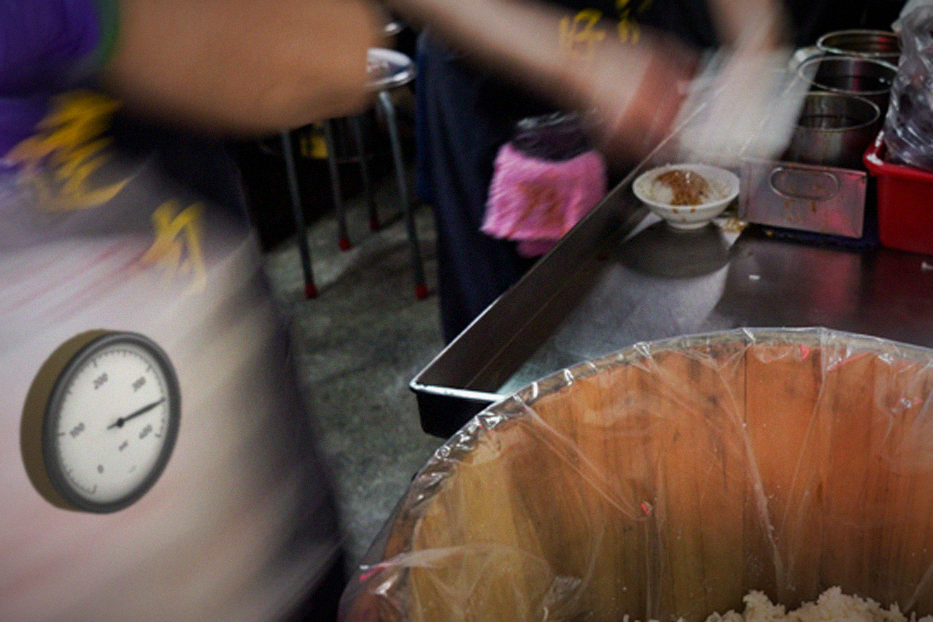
350 (mV)
